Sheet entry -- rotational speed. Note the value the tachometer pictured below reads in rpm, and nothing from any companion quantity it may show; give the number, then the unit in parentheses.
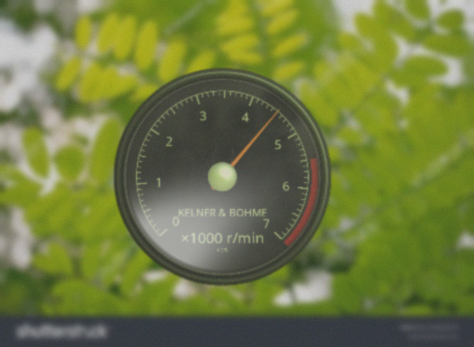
4500 (rpm)
